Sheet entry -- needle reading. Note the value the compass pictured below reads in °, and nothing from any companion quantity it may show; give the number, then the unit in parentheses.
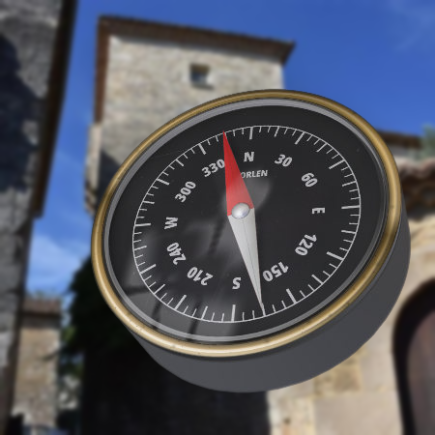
345 (°)
